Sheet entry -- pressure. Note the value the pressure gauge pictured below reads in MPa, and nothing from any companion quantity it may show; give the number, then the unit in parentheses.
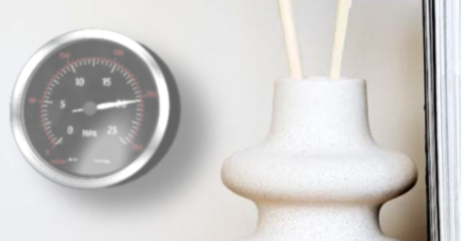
20 (MPa)
